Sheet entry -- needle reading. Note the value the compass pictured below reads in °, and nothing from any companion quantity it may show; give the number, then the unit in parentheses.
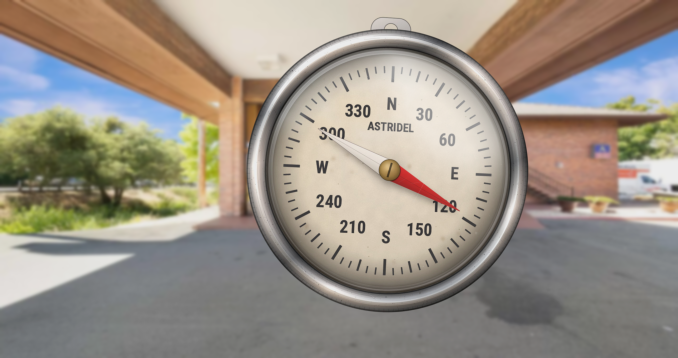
117.5 (°)
